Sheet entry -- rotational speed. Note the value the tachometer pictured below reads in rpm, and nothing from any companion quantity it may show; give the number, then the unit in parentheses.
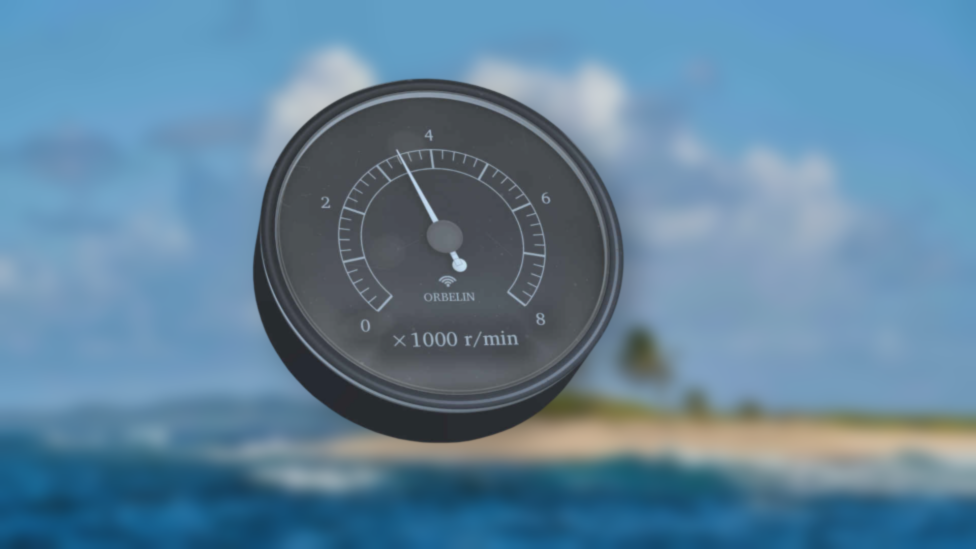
3400 (rpm)
